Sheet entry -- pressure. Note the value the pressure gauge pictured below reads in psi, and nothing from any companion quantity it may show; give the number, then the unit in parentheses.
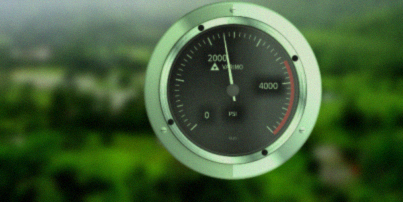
2300 (psi)
